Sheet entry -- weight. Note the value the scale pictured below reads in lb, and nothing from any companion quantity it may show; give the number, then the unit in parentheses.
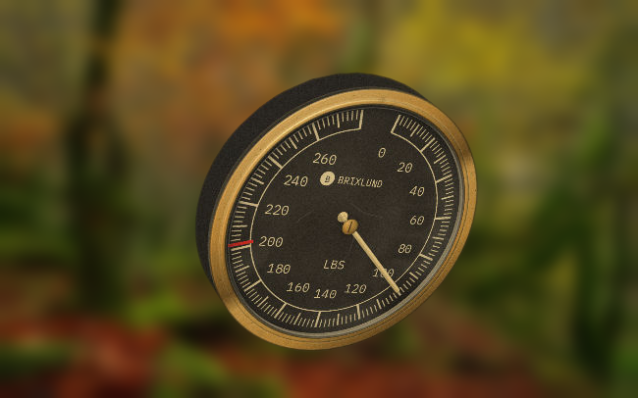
100 (lb)
